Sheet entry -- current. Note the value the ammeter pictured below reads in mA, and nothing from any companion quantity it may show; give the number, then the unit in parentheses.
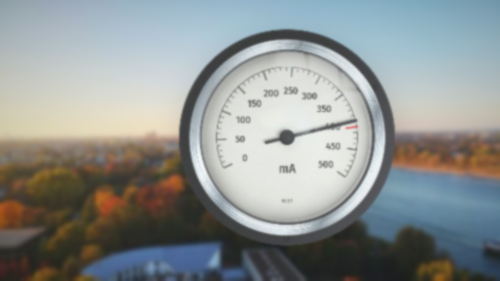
400 (mA)
